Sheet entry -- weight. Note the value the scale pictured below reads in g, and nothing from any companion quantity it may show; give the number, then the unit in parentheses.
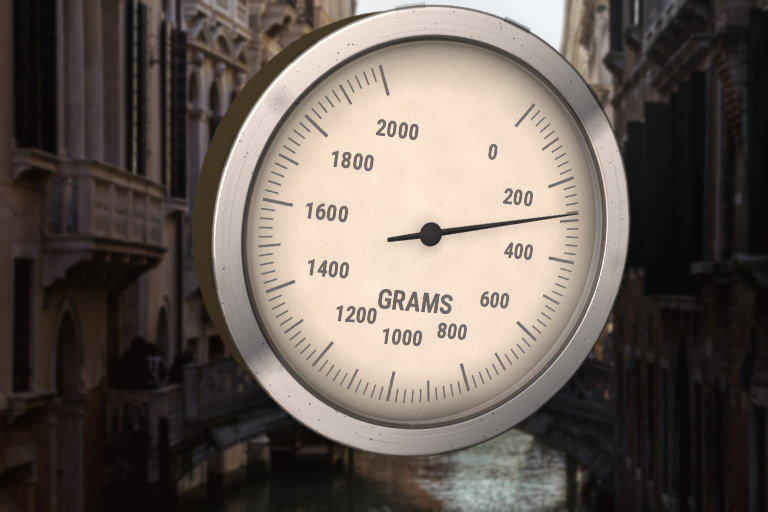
280 (g)
